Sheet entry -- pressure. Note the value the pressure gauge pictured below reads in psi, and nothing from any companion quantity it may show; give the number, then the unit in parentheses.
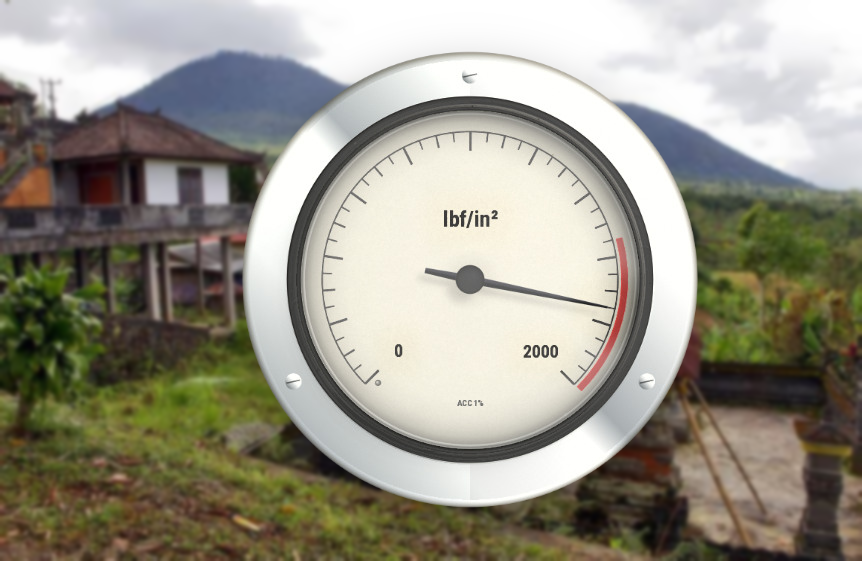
1750 (psi)
